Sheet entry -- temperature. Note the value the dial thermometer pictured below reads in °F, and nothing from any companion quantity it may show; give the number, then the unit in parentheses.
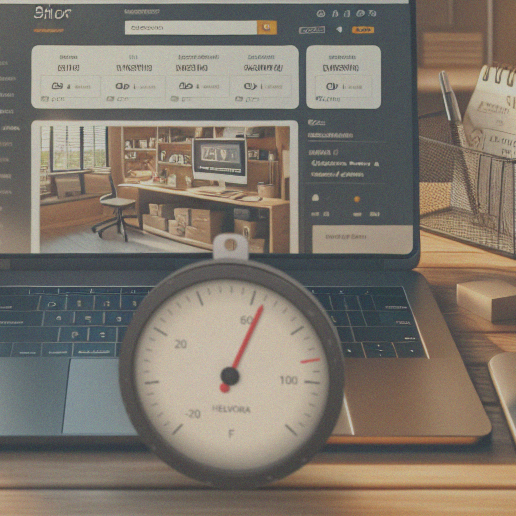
64 (°F)
